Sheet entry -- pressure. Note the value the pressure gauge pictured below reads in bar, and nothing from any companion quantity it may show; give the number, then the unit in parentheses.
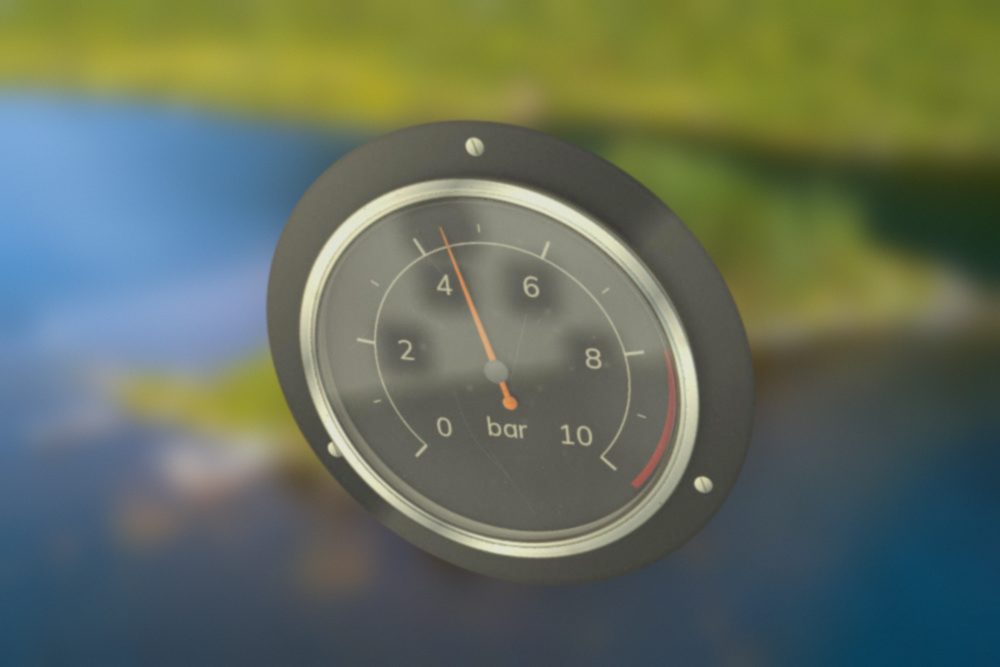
4.5 (bar)
